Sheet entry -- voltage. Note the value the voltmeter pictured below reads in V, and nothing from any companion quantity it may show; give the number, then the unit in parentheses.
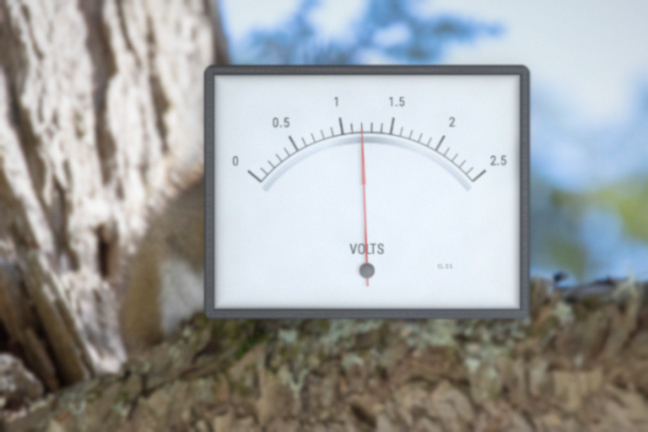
1.2 (V)
